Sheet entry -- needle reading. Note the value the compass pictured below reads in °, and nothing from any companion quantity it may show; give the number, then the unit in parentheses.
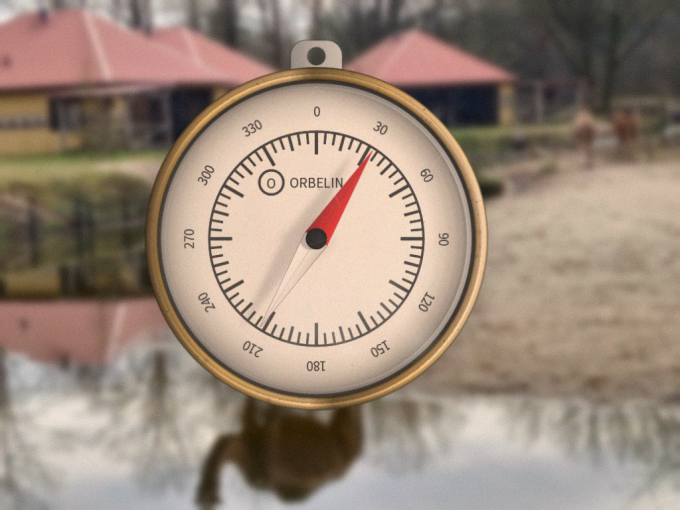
32.5 (°)
